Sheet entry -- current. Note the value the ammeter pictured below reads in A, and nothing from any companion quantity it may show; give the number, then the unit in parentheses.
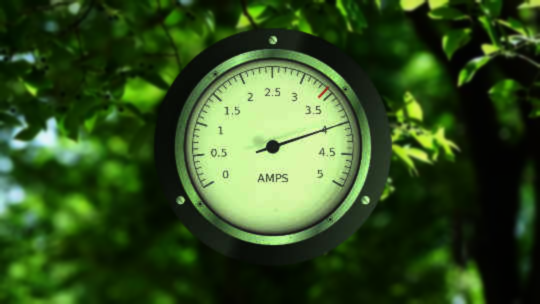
4 (A)
